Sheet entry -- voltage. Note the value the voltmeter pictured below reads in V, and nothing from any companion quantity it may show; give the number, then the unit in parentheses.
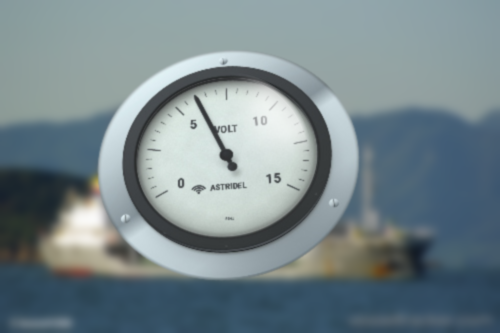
6 (V)
